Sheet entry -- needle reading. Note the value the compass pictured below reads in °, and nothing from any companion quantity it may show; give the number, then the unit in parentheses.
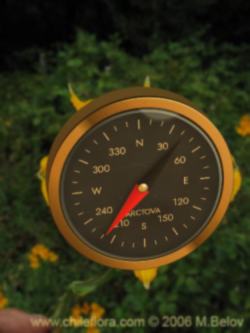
220 (°)
